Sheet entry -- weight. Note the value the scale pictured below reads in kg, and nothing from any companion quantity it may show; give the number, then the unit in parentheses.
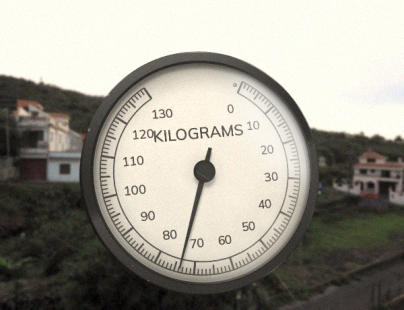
74 (kg)
